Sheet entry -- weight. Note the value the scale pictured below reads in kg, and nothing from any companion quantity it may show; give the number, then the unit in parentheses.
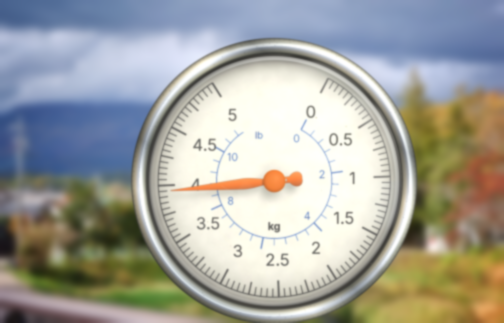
3.95 (kg)
